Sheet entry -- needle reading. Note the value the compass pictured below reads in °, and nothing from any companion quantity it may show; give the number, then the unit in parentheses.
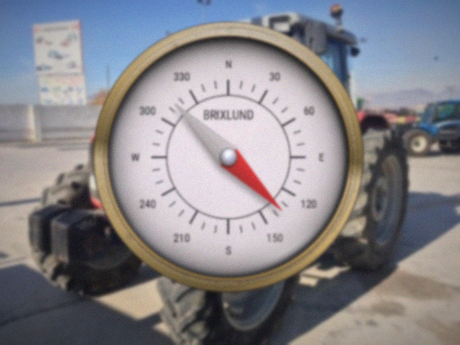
135 (°)
